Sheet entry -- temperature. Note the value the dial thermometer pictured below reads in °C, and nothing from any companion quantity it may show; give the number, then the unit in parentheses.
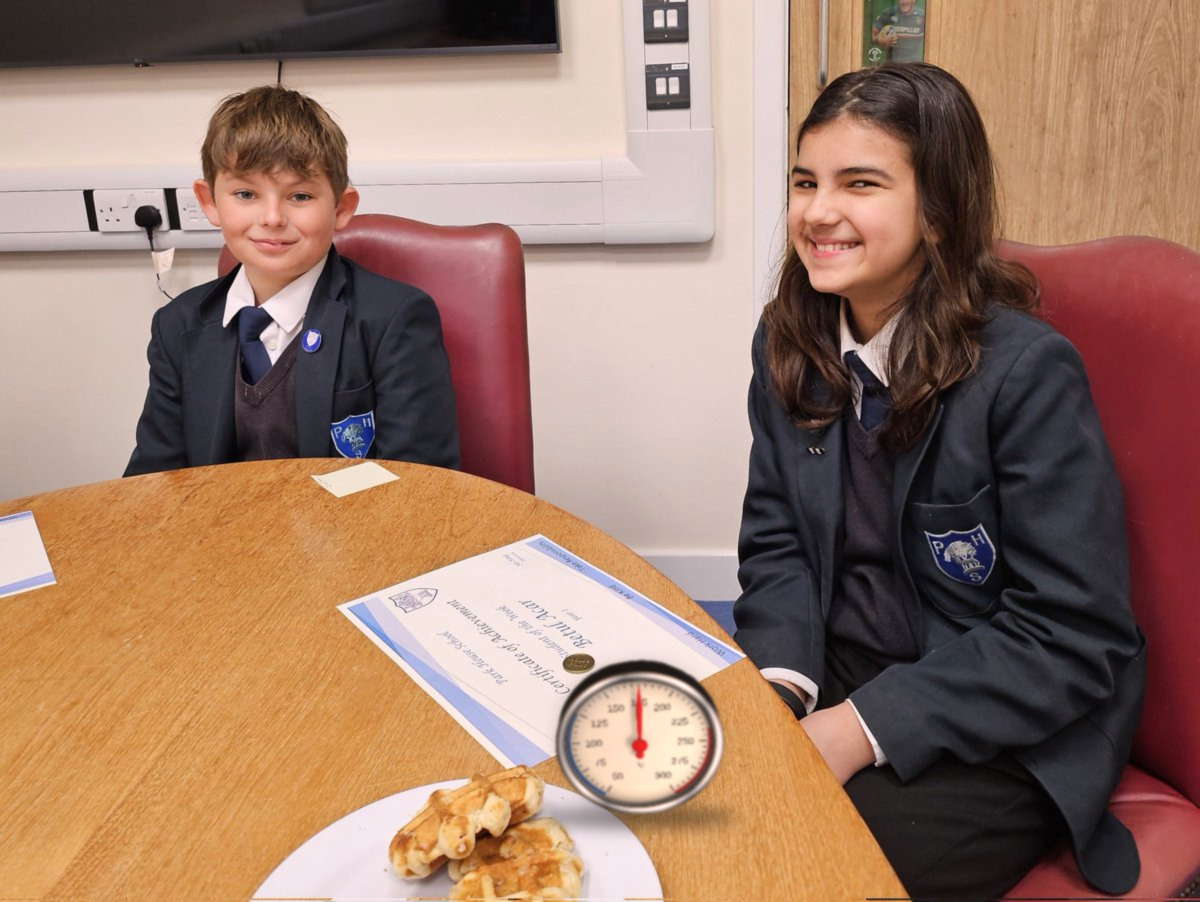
175 (°C)
